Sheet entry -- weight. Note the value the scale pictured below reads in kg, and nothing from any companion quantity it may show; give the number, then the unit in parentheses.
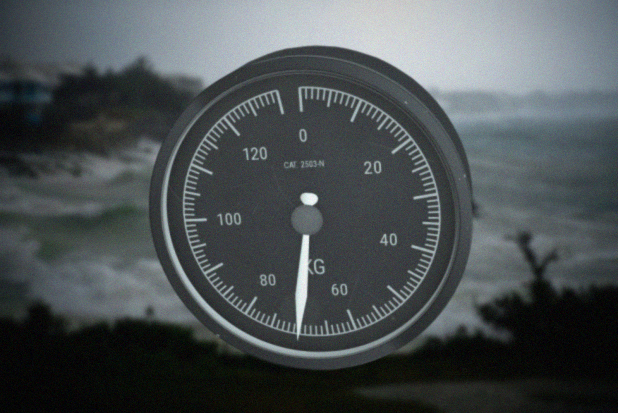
70 (kg)
